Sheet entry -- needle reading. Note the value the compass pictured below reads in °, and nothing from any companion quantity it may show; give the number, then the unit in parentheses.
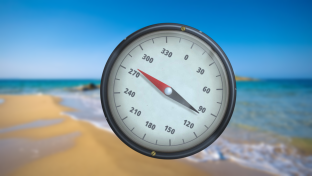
277.5 (°)
